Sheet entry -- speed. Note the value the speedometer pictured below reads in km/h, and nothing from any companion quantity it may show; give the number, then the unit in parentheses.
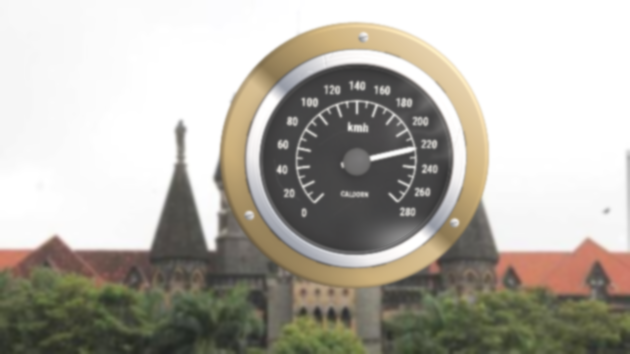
220 (km/h)
